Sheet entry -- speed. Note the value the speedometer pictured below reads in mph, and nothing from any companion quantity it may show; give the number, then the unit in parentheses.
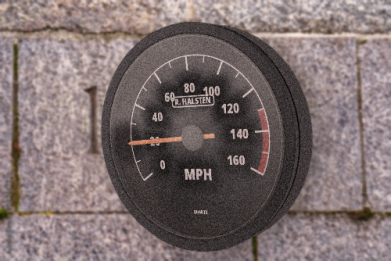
20 (mph)
